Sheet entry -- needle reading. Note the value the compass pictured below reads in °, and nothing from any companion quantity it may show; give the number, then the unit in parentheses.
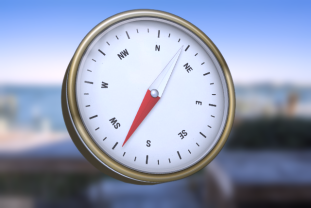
205 (°)
